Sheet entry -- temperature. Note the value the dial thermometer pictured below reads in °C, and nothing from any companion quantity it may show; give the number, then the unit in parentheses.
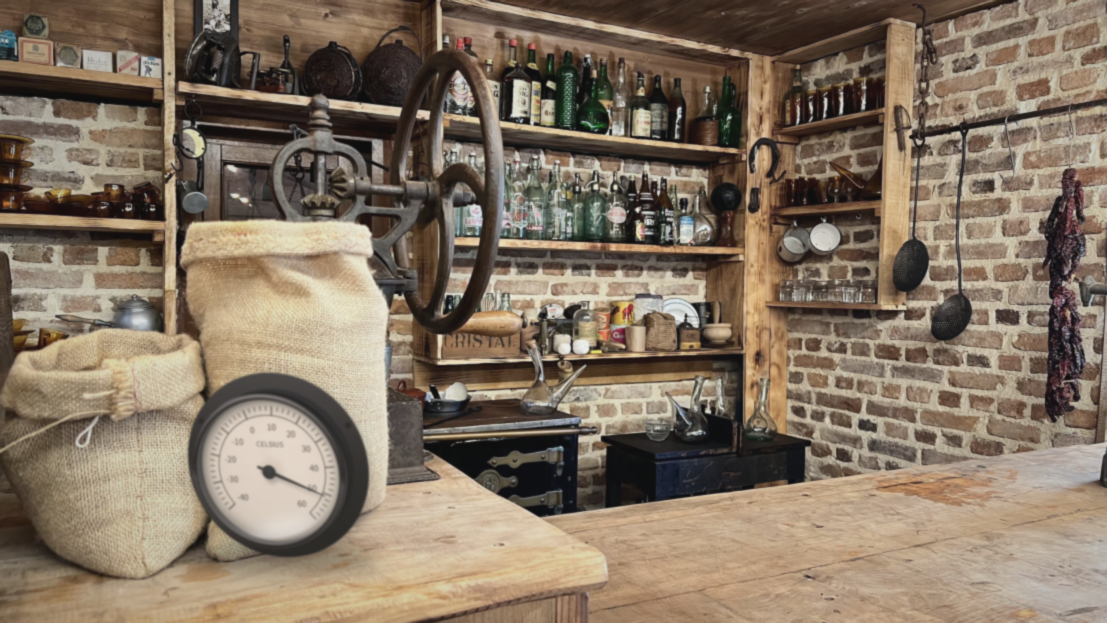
50 (°C)
